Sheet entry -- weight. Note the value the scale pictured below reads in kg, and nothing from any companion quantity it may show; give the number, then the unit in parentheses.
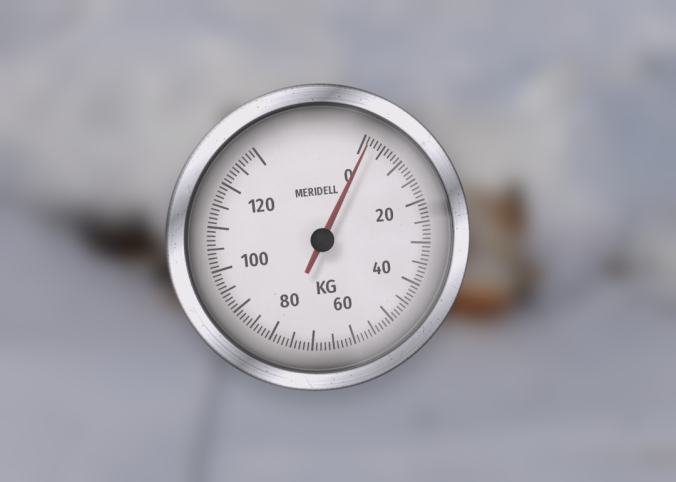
1 (kg)
